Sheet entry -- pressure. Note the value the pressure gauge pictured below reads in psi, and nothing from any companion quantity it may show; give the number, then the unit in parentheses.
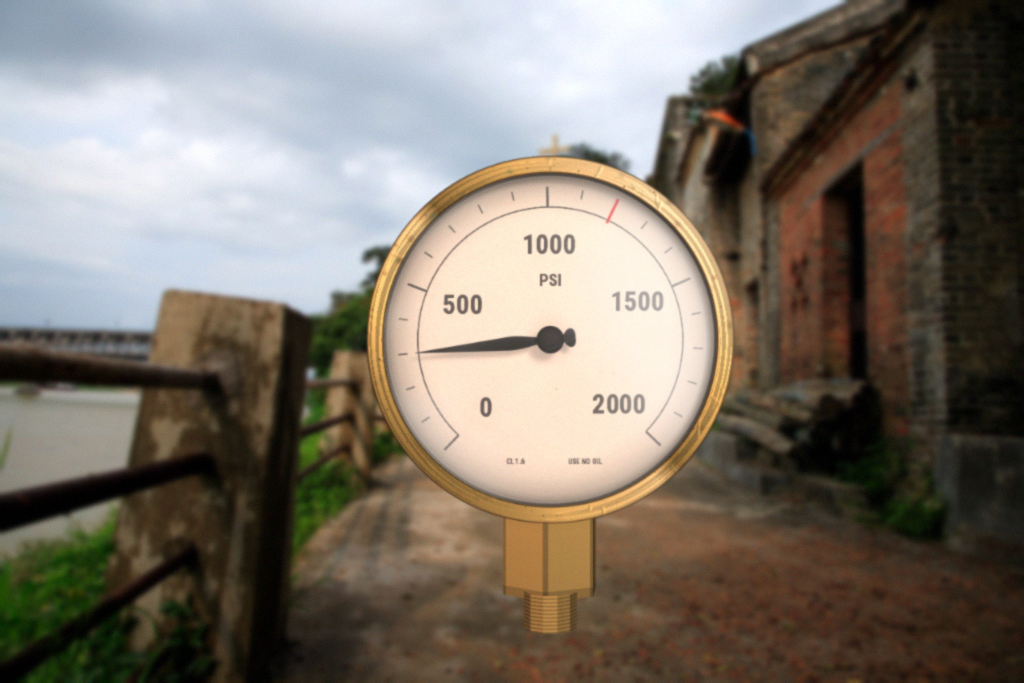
300 (psi)
